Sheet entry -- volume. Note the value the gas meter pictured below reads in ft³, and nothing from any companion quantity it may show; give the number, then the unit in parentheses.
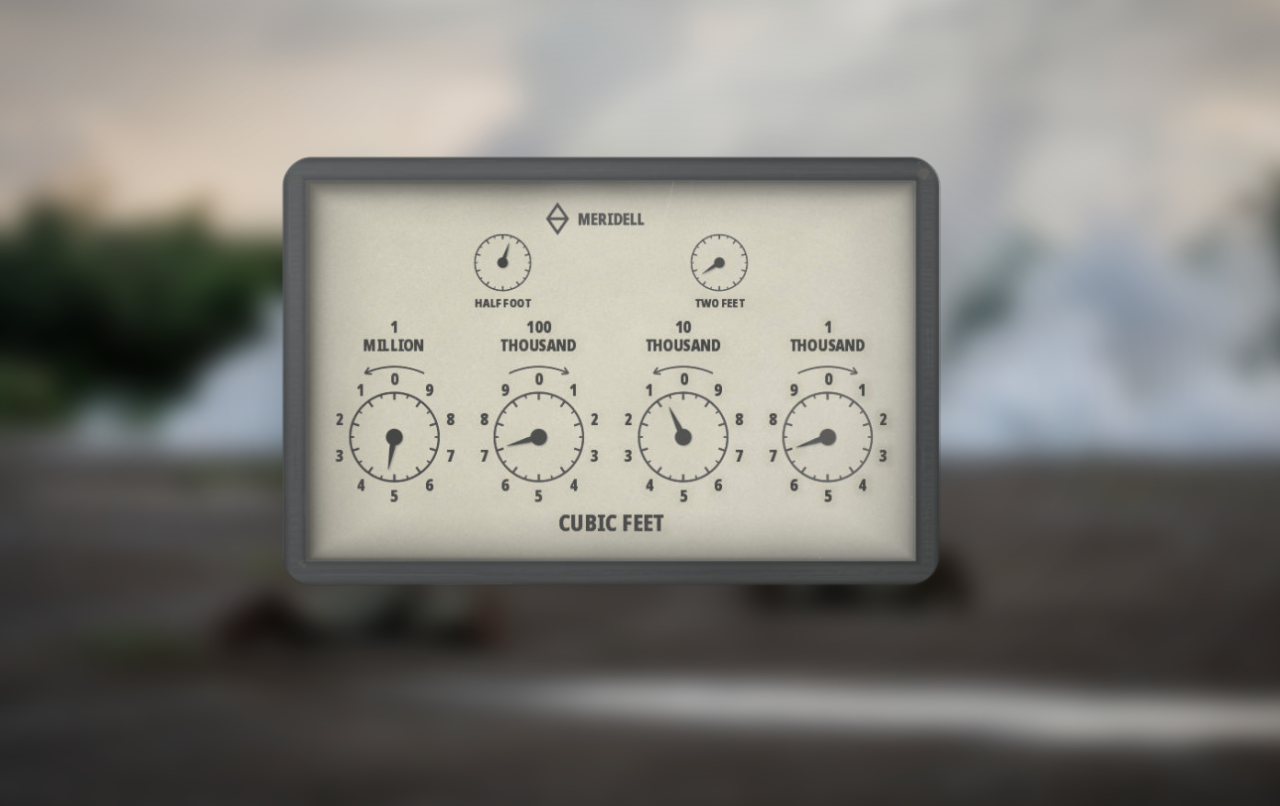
470700 (ft³)
